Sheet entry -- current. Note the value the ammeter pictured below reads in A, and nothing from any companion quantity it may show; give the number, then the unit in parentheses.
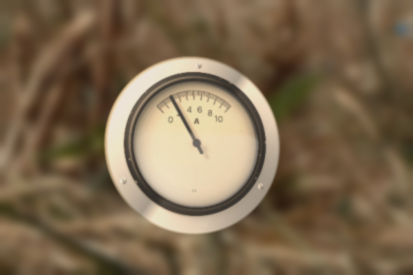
2 (A)
